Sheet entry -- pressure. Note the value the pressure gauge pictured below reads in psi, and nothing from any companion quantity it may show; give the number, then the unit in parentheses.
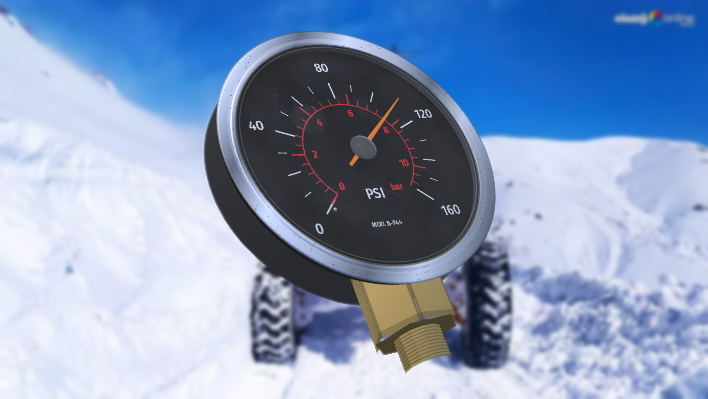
110 (psi)
